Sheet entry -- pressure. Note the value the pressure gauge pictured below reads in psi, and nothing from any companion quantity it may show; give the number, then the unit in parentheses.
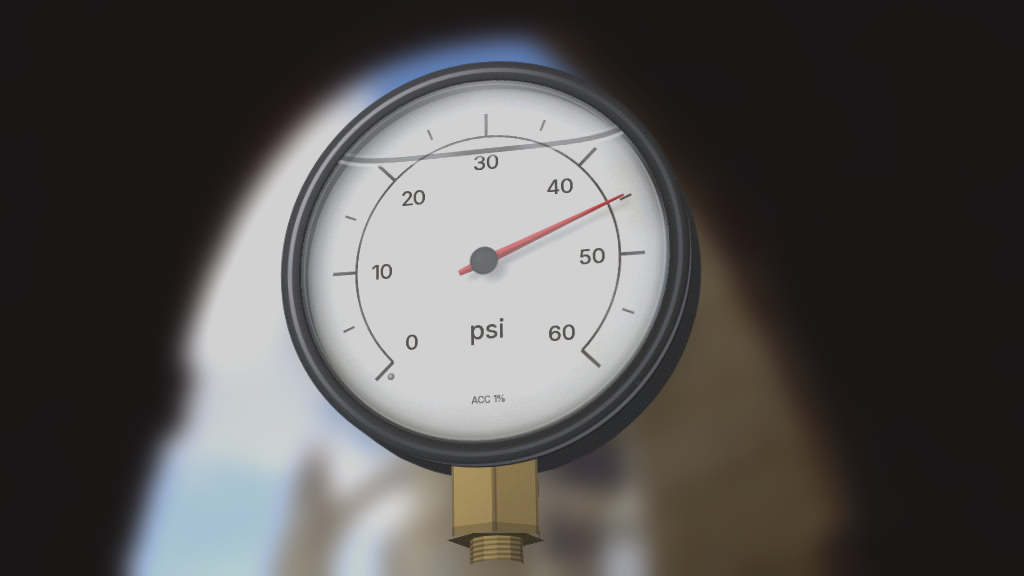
45 (psi)
